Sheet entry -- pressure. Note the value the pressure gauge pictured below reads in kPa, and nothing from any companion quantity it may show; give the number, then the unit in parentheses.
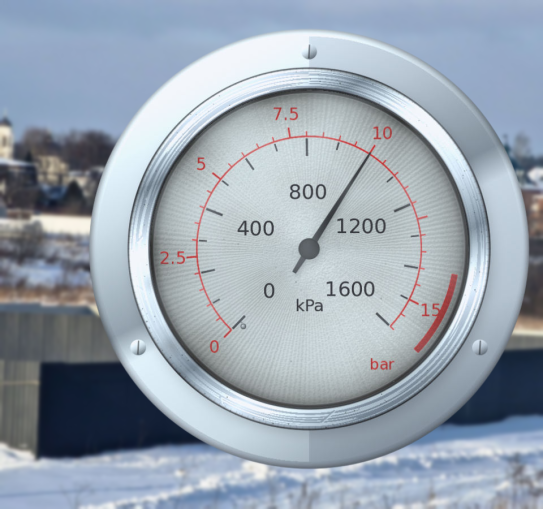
1000 (kPa)
